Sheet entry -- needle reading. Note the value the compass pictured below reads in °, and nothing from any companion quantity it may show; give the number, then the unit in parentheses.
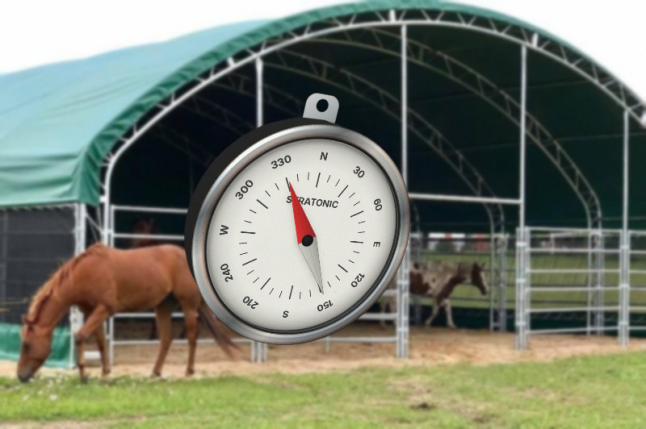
330 (°)
